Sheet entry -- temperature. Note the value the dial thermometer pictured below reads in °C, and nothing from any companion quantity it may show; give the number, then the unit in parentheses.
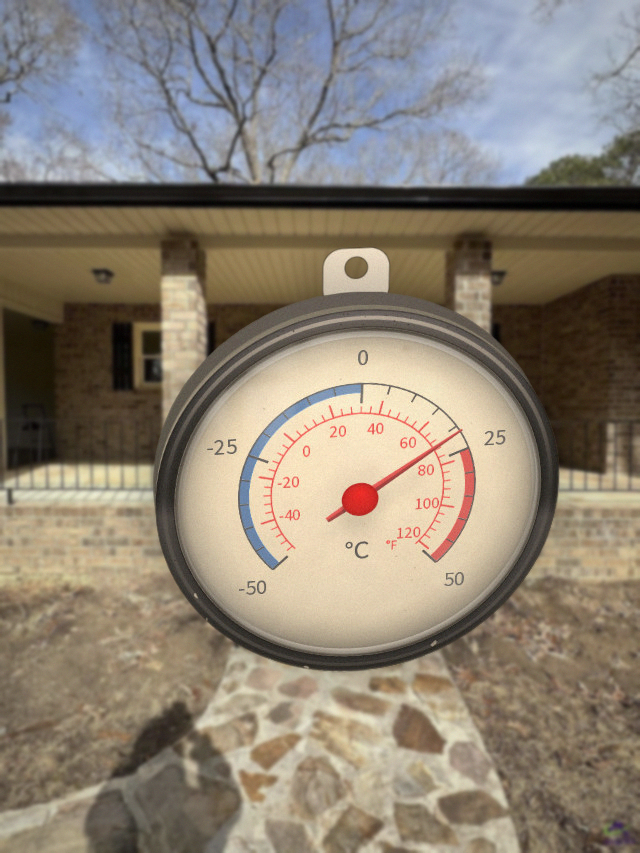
20 (°C)
